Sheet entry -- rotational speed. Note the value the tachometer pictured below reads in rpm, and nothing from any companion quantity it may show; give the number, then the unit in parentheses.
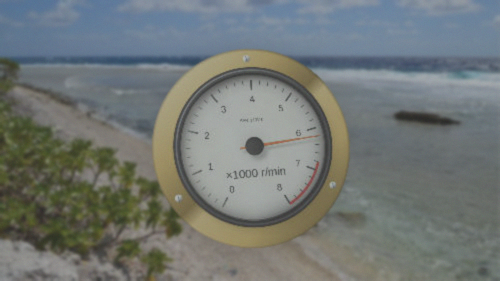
6200 (rpm)
